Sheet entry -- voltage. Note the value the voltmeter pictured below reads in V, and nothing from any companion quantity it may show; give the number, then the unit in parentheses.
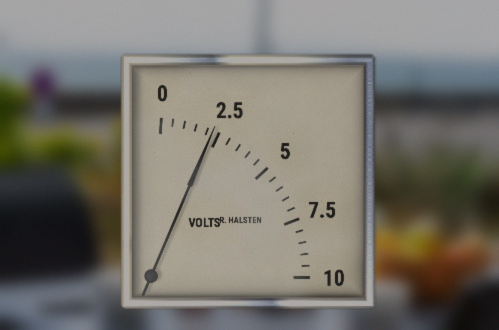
2.25 (V)
